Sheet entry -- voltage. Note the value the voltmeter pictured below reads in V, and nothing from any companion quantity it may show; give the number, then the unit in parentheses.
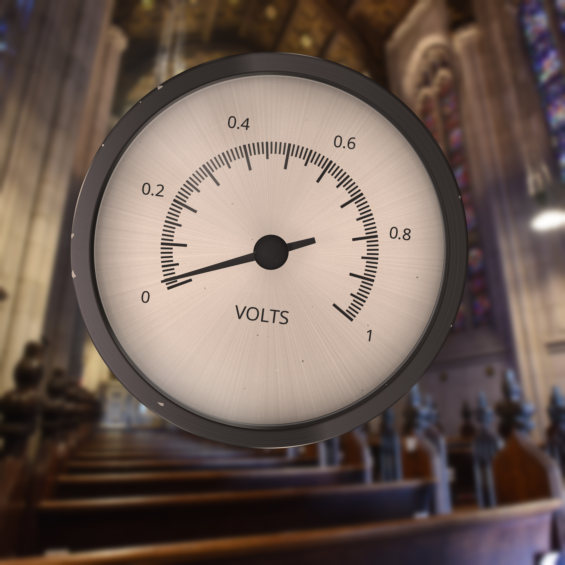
0.02 (V)
